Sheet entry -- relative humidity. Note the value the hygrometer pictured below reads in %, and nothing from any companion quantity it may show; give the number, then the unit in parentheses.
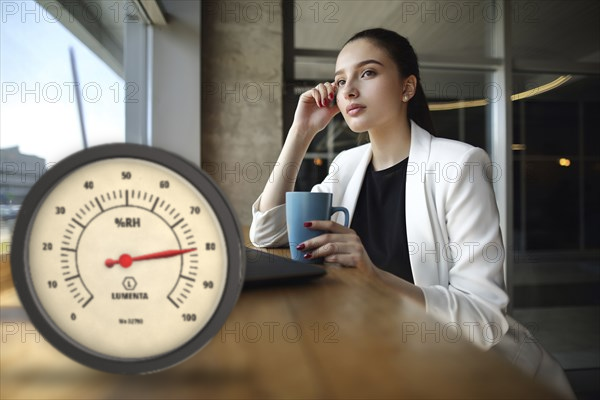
80 (%)
